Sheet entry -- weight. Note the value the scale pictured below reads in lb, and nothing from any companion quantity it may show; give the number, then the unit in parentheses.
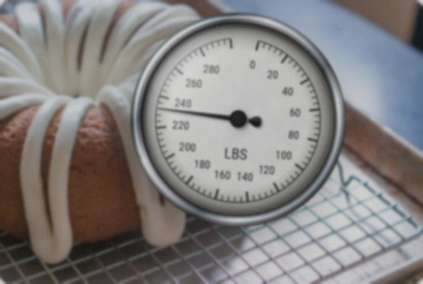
232 (lb)
